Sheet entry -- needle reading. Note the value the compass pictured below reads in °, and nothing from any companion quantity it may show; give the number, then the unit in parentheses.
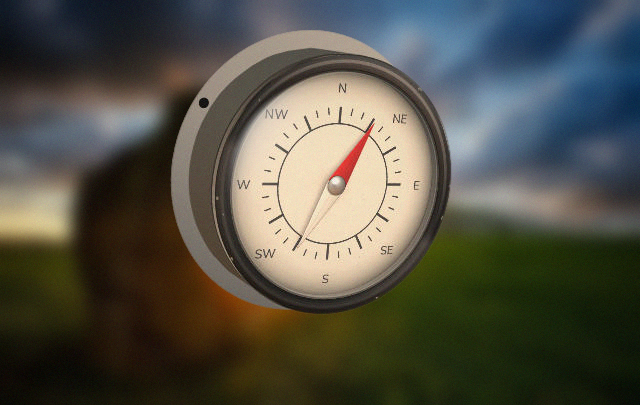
30 (°)
